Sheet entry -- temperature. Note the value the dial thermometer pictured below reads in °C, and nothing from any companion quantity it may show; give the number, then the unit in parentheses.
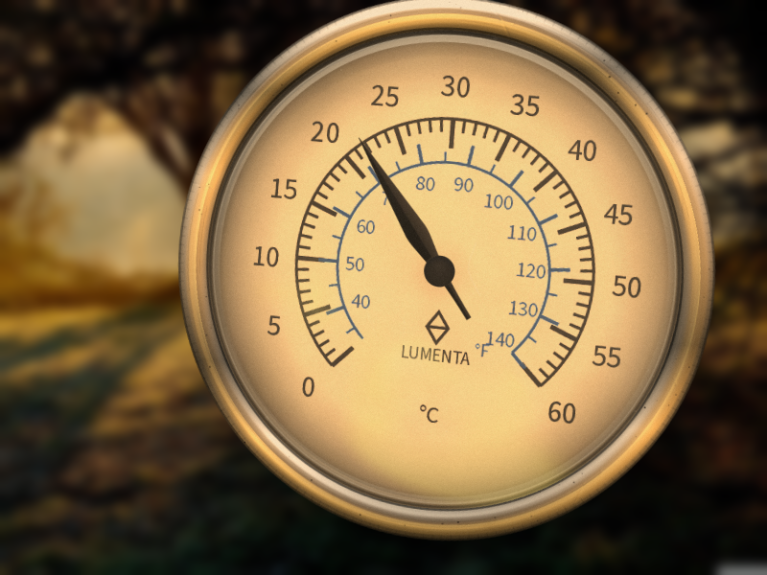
22 (°C)
